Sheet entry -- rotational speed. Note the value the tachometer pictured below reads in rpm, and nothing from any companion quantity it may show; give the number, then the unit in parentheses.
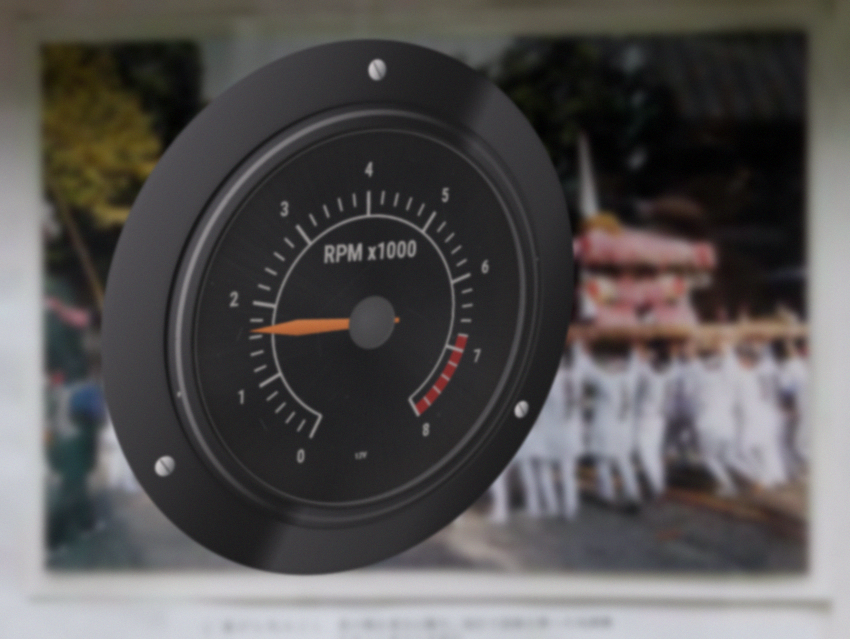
1700 (rpm)
